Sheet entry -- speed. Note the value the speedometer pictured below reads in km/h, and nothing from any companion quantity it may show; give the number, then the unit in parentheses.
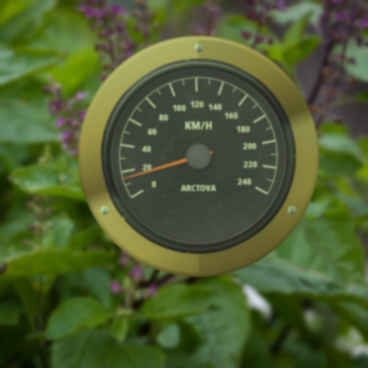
15 (km/h)
